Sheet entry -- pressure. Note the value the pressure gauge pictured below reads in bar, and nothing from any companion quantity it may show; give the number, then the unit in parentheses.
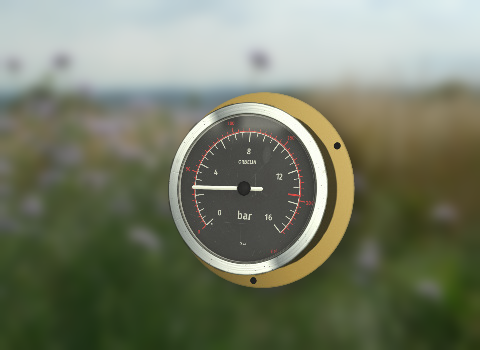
2.5 (bar)
